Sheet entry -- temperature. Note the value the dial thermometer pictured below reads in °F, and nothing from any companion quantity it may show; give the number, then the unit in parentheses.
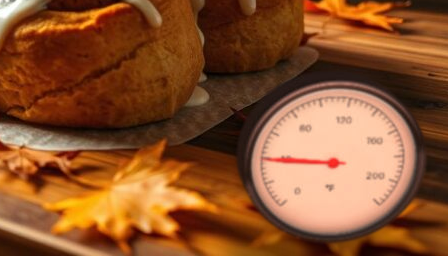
40 (°F)
